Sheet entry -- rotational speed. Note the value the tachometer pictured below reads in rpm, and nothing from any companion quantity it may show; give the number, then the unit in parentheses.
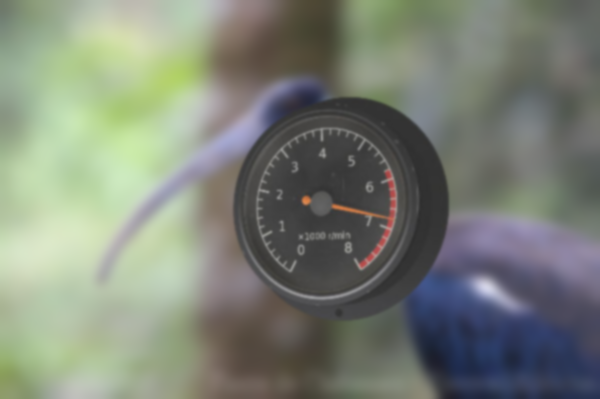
6800 (rpm)
